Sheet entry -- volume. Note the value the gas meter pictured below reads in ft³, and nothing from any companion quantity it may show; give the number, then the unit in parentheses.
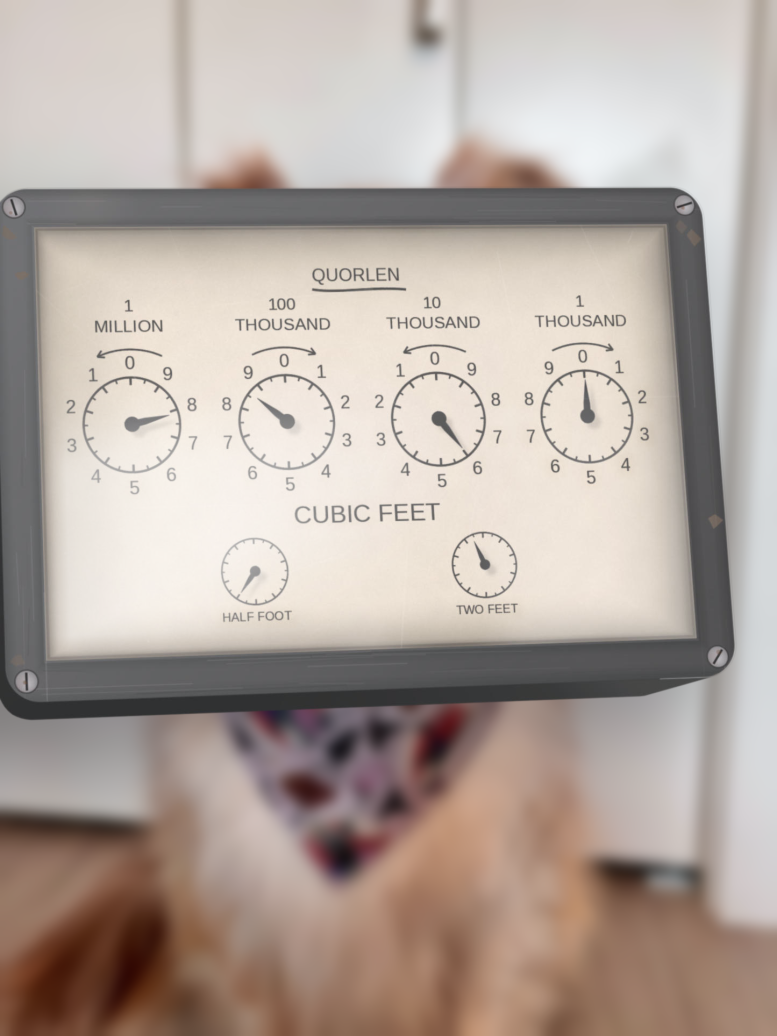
786000 (ft³)
